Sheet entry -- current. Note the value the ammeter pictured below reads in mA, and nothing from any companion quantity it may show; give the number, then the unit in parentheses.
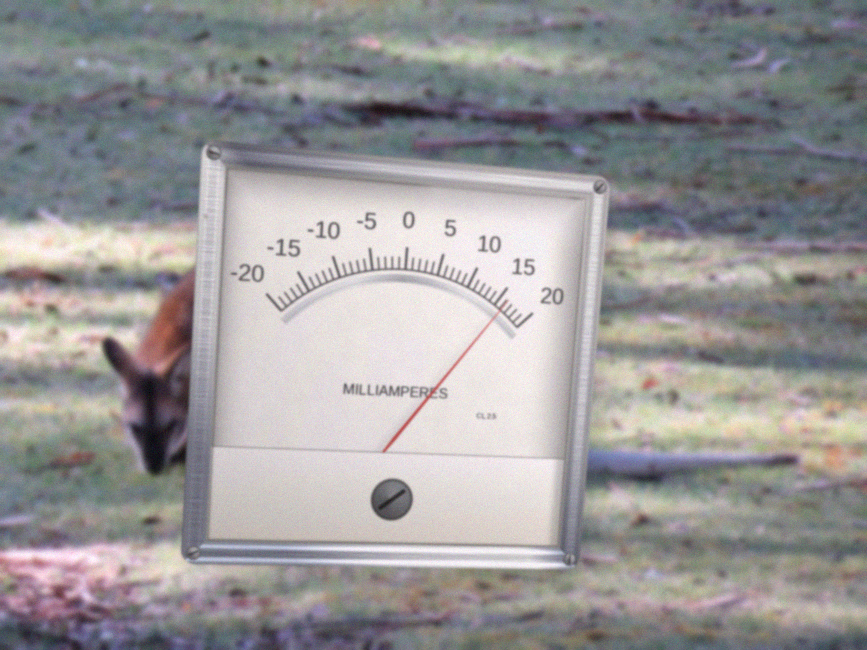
16 (mA)
